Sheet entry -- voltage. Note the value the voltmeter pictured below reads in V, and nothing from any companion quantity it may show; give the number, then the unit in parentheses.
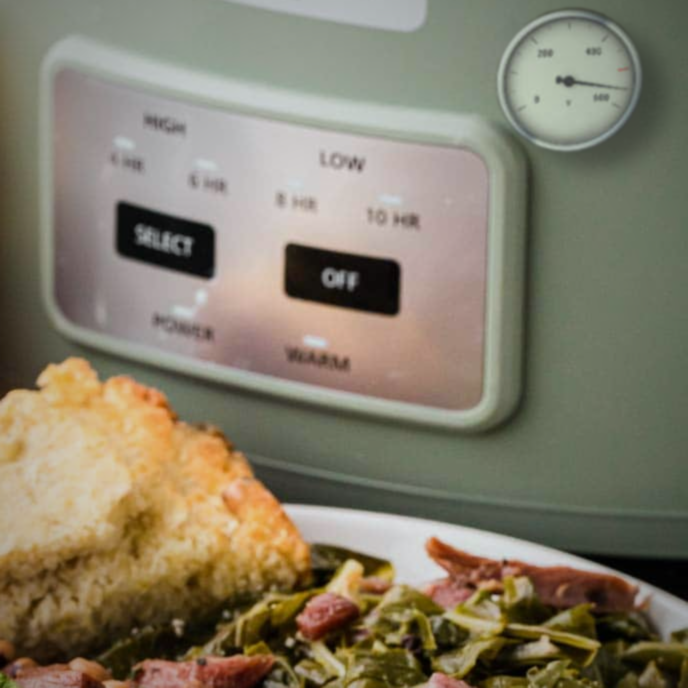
550 (V)
